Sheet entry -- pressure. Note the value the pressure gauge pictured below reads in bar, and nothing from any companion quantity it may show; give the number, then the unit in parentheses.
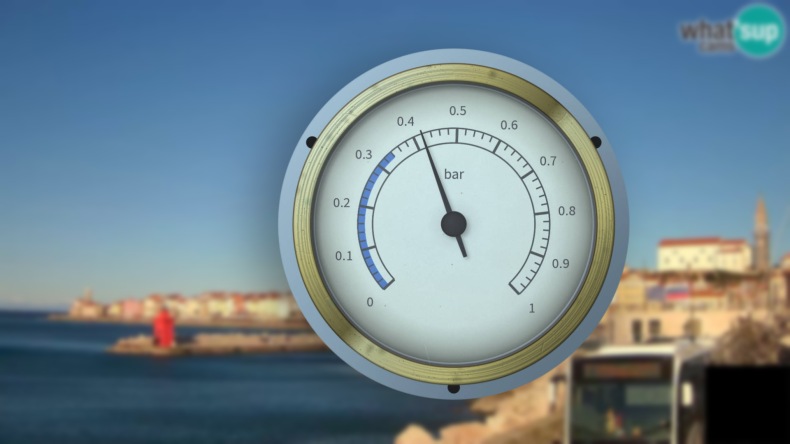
0.42 (bar)
